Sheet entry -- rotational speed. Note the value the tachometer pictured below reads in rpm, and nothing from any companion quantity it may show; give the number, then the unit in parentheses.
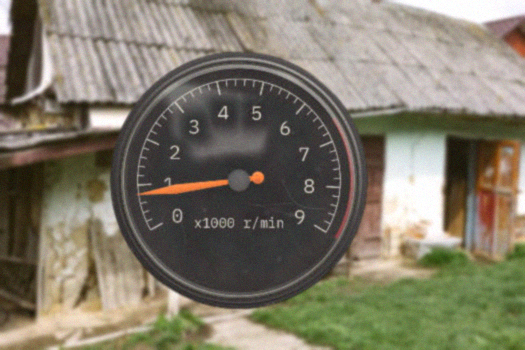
800 (rpm)
